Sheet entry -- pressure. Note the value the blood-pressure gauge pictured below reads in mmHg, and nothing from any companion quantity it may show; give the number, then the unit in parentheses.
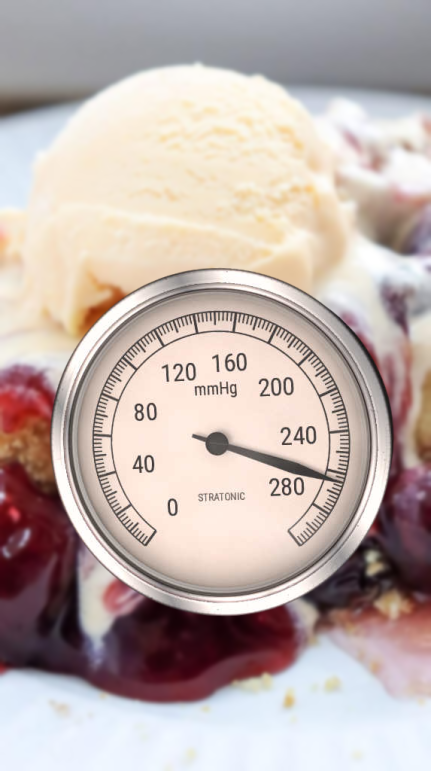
264 (mmHg)
